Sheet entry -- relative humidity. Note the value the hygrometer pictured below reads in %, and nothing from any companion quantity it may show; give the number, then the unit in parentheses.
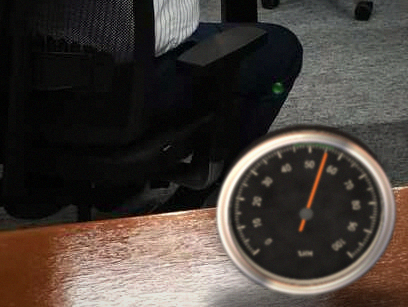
55 (%)
